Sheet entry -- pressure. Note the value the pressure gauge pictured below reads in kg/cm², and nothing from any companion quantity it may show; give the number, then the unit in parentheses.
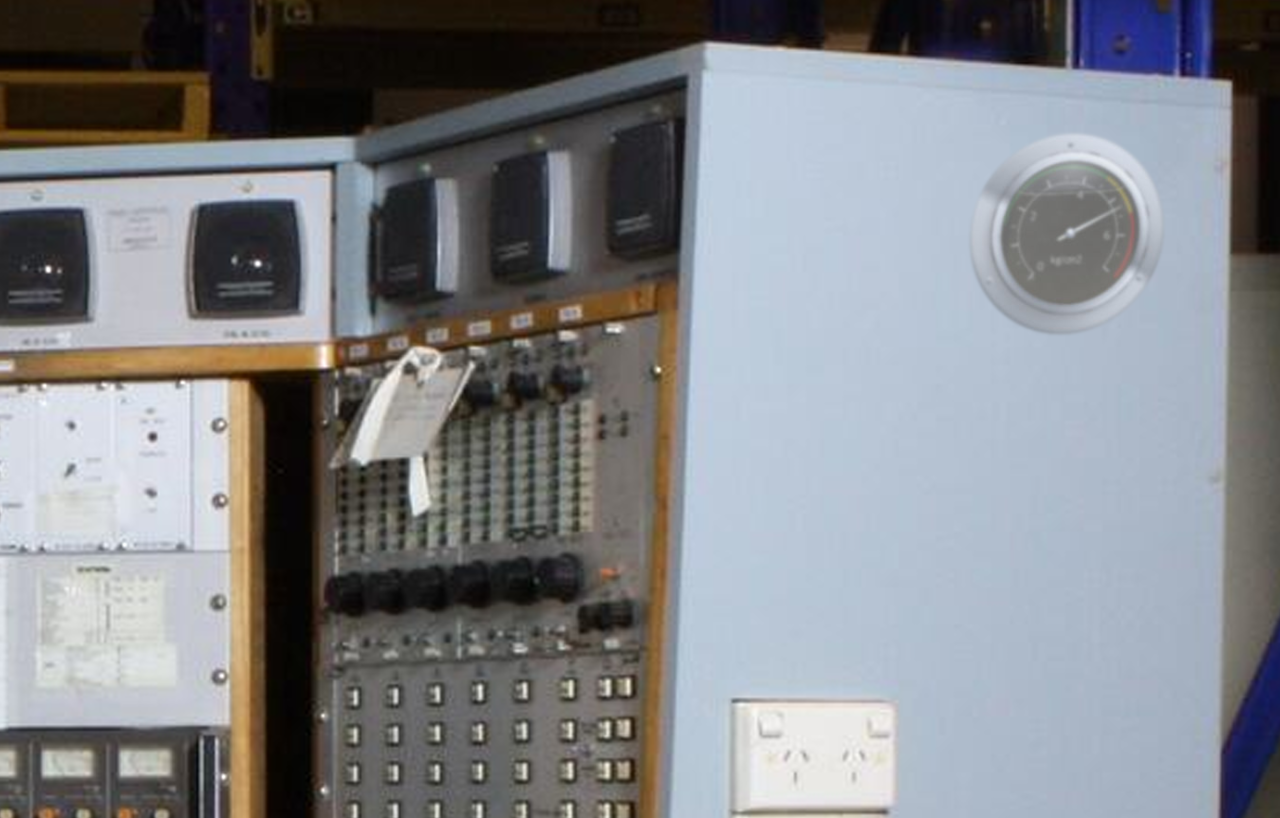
5.25 (kg/cm²)
